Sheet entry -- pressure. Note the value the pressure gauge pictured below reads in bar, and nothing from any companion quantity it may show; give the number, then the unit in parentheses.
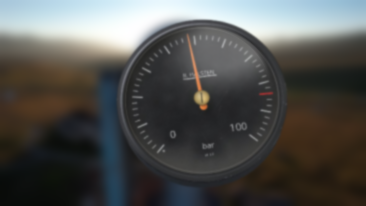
48 (bar)
